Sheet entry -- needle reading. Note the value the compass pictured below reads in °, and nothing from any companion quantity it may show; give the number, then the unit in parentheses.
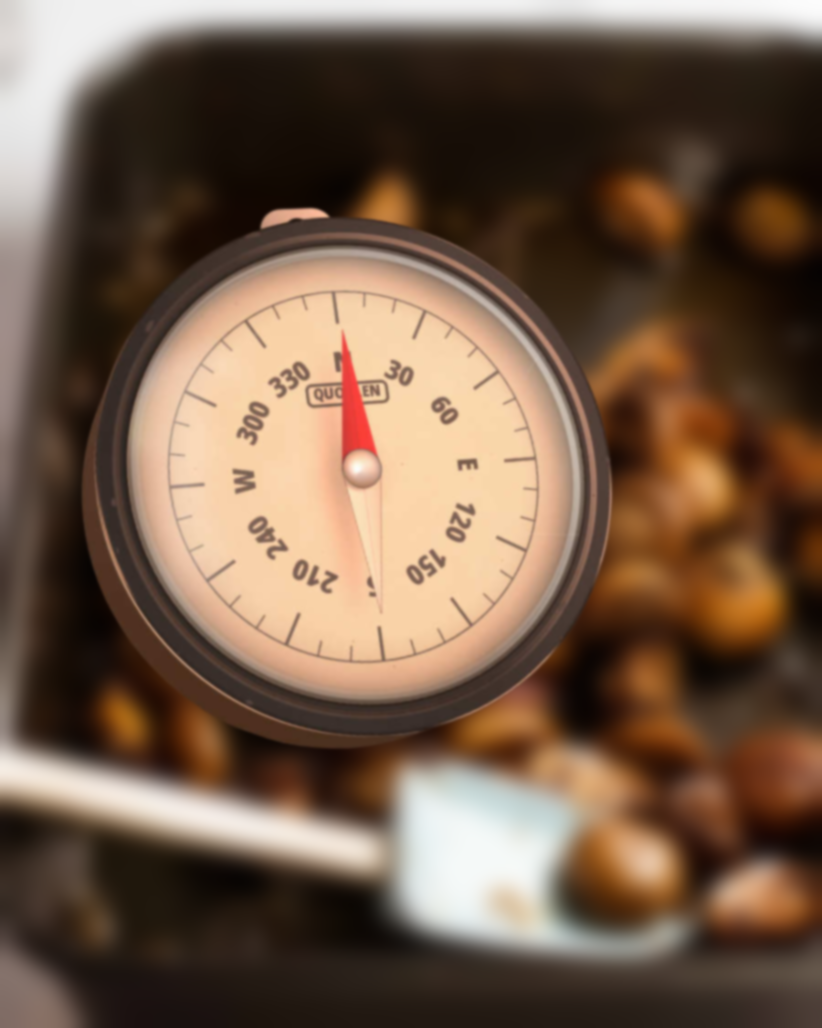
0 (°)
